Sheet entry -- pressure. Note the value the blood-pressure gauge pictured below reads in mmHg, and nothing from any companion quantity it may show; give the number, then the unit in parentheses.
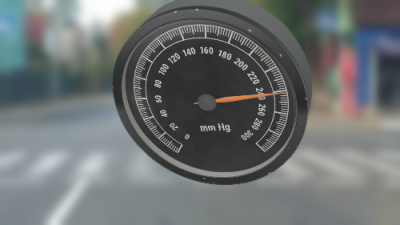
240 (mmHg)
